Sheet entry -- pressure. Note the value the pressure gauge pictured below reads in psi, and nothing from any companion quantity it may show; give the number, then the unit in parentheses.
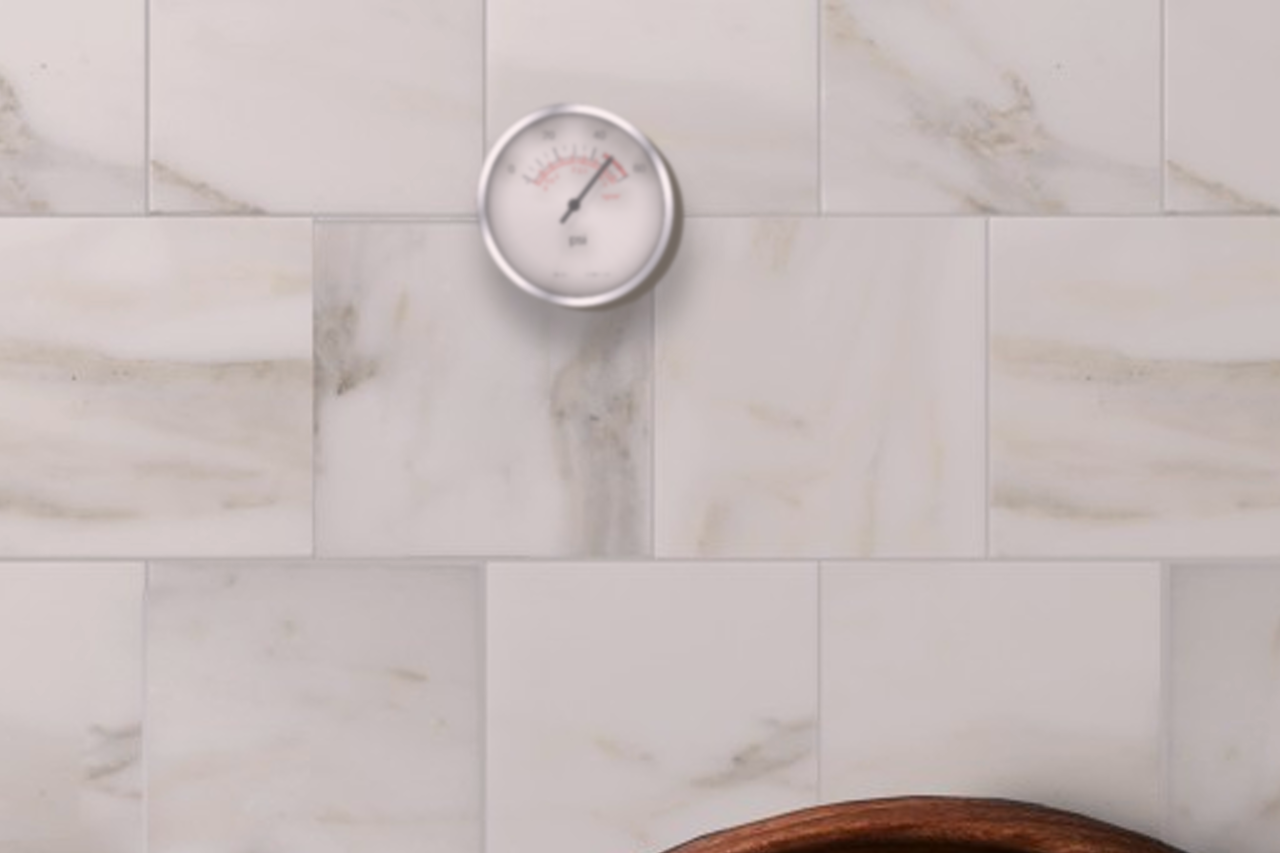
50 (psi)
